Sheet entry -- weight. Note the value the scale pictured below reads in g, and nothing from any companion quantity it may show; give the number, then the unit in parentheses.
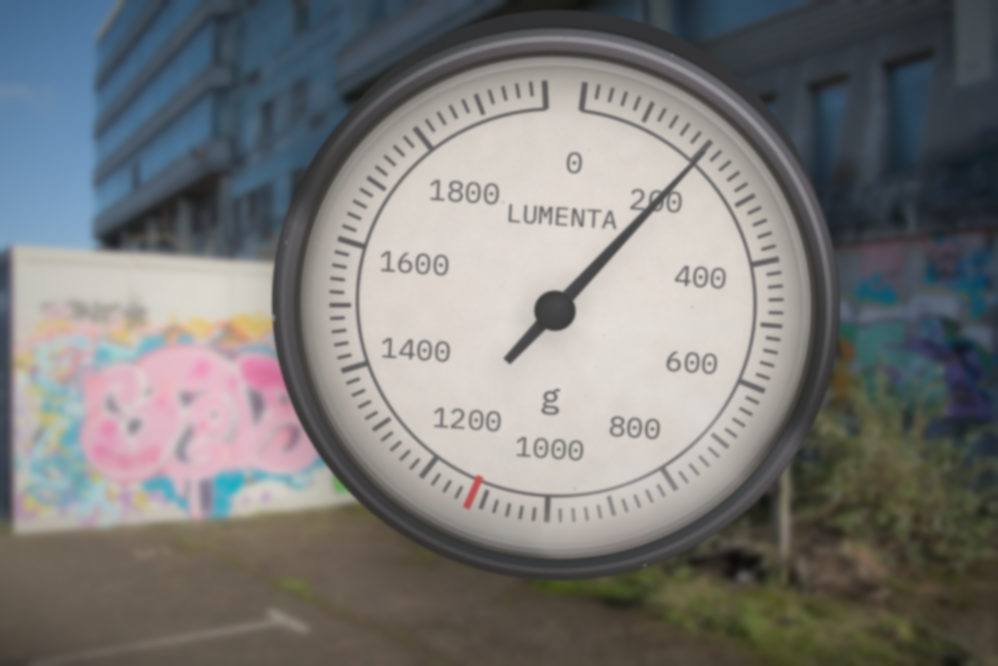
200 (g)
